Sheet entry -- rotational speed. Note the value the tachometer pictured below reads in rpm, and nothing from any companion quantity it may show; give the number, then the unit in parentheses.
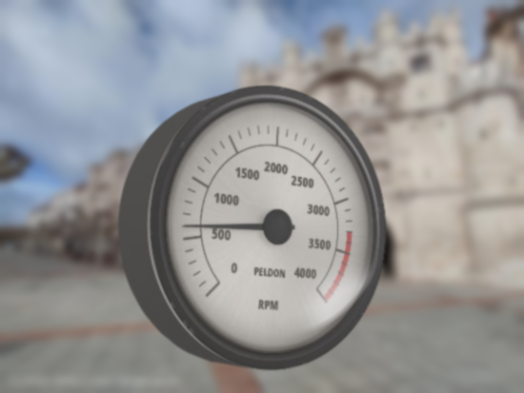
600 (rpm)
